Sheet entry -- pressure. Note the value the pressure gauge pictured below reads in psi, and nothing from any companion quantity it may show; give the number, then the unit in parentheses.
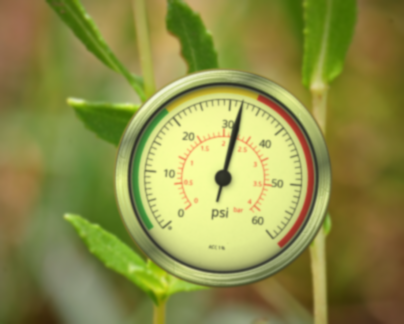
32 (psi)
